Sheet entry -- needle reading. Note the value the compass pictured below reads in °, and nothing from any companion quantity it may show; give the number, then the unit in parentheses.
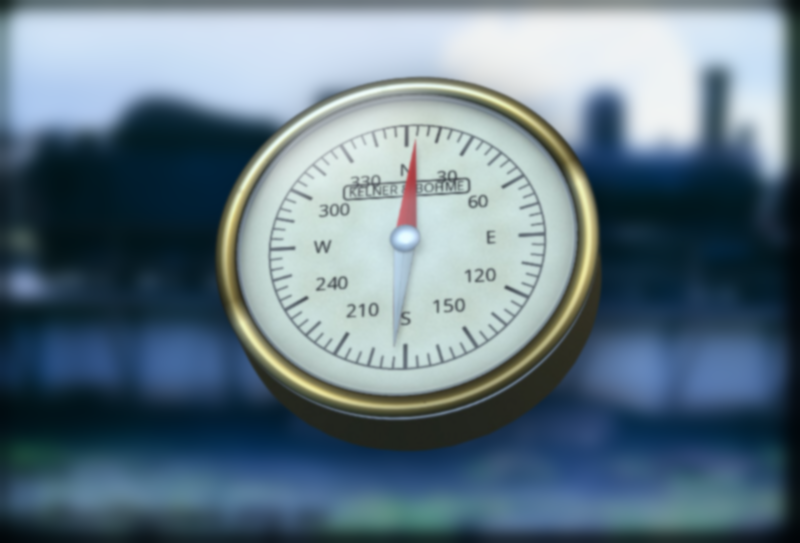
5 (°)
